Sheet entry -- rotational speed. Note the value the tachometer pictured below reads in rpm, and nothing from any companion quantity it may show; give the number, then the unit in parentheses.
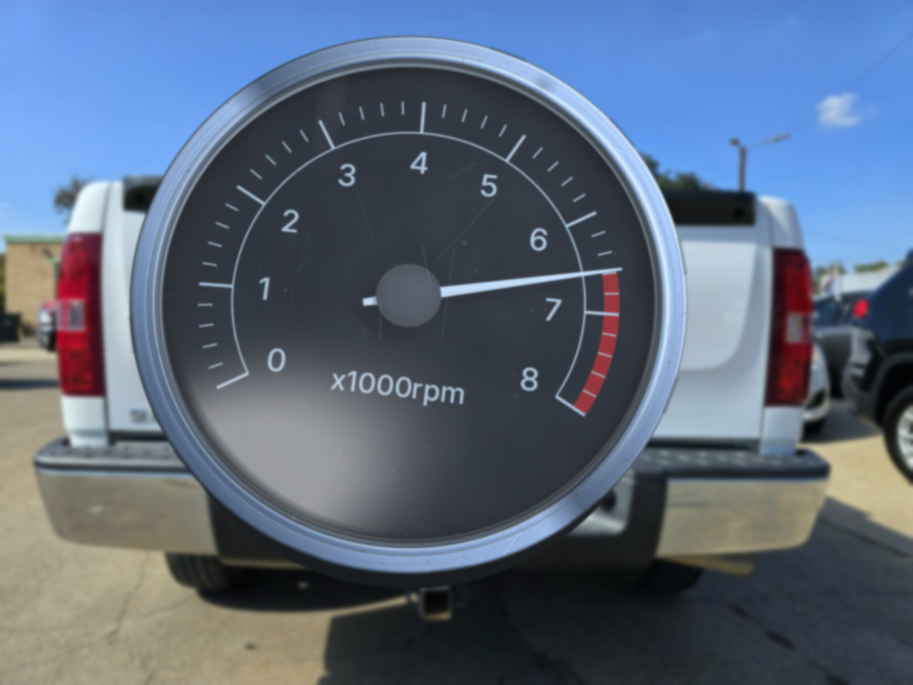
6600 (rpm)
